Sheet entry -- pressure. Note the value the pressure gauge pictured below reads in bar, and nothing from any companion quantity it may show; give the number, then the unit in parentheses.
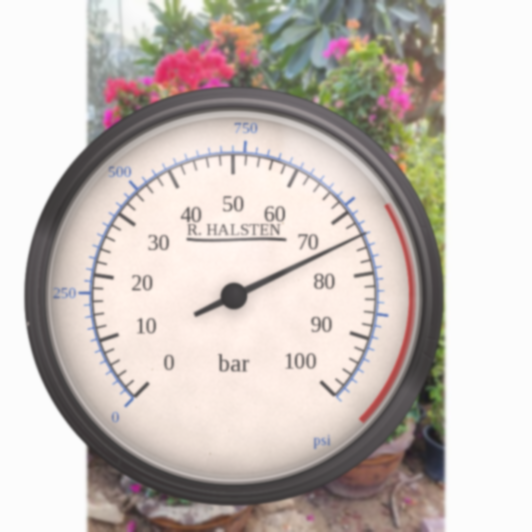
74 (bar)
